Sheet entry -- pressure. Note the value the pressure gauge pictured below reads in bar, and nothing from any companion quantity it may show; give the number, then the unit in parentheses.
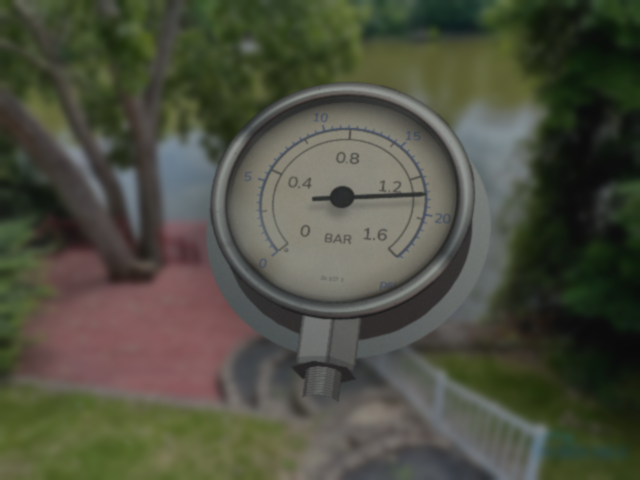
1.3 (bar)
